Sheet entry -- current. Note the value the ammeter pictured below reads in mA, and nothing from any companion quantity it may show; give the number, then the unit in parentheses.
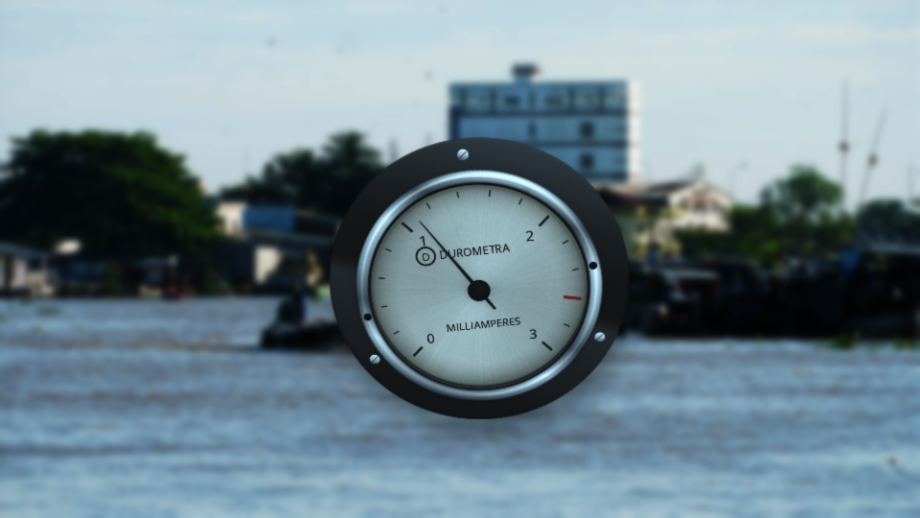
1.1 (mA)
